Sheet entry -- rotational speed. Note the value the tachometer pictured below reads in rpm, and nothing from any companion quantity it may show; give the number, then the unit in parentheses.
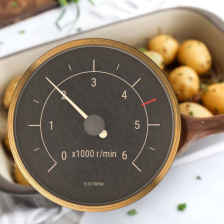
2000 (rpm)
